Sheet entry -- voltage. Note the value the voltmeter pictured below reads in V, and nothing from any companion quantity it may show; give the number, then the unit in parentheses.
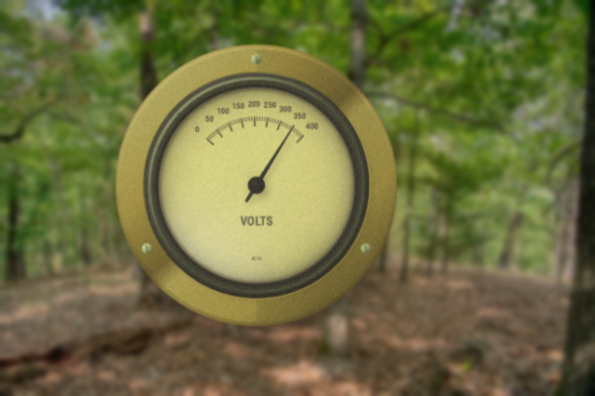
350 (V)
